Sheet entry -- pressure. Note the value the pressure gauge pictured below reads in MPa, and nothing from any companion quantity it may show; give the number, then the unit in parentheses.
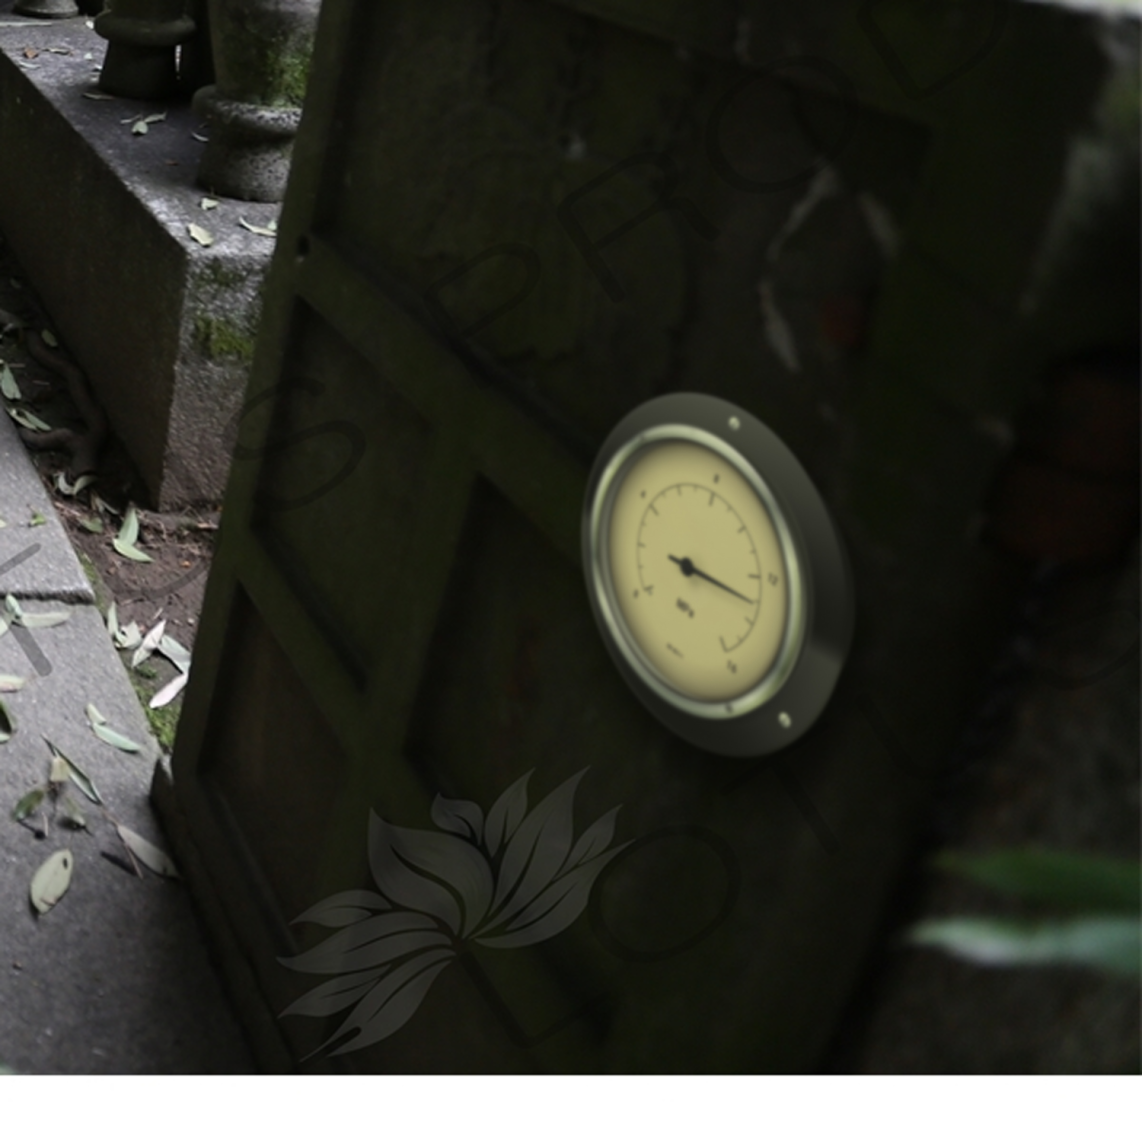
13 (MPa)
